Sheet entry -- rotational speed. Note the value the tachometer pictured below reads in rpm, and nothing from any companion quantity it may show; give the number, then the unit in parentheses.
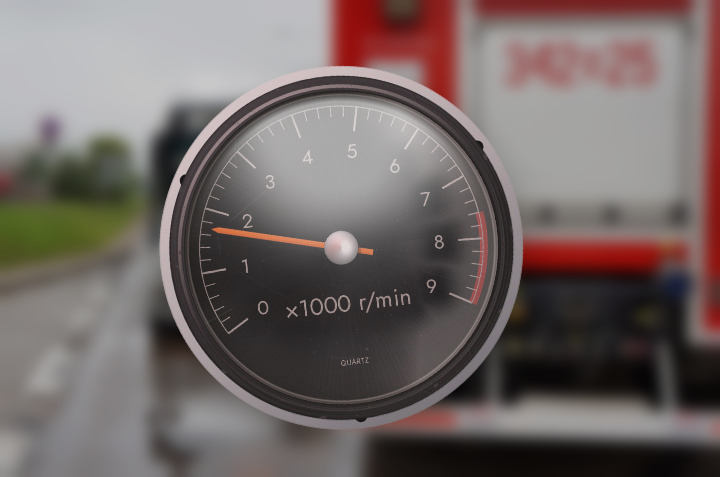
1700 (rpm)
